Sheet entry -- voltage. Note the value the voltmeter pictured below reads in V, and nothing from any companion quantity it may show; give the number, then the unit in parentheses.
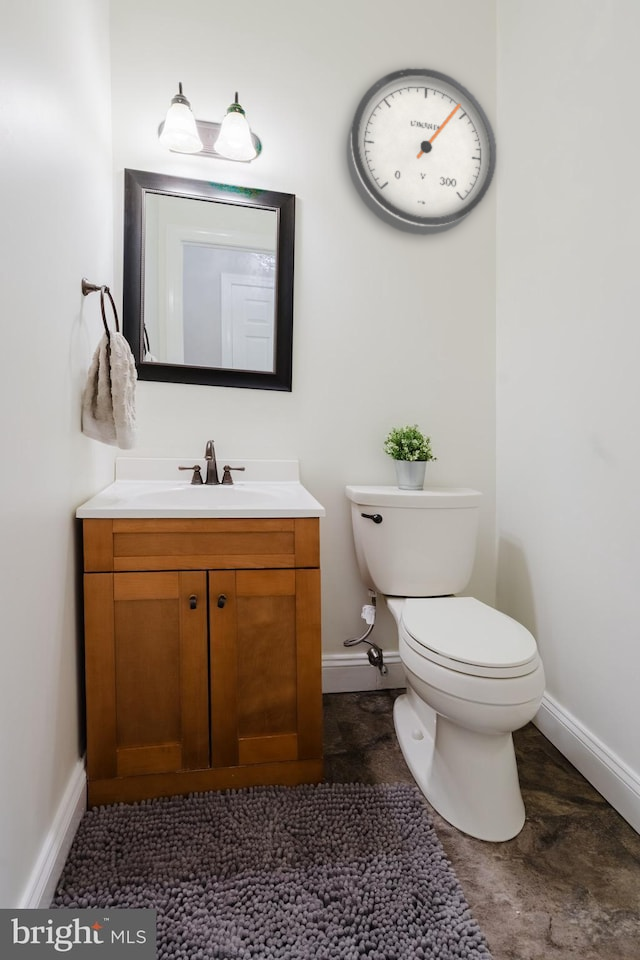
190 (V)
